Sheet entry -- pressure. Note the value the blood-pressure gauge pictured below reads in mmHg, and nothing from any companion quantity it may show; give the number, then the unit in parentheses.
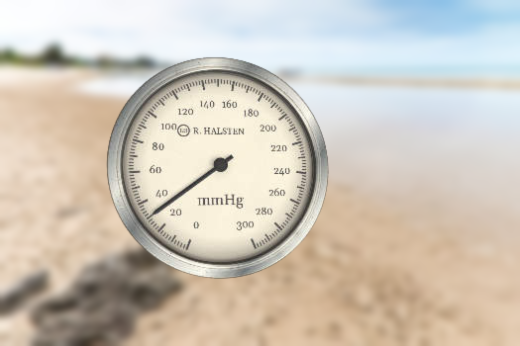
30 (mmHg)
